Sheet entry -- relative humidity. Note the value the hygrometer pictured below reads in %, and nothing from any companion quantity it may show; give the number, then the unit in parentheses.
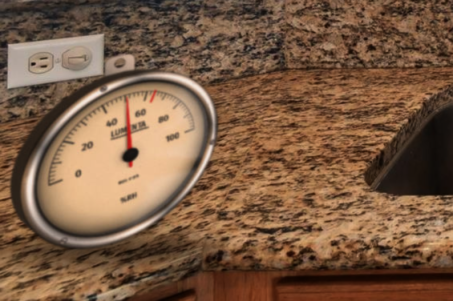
50 (%)
